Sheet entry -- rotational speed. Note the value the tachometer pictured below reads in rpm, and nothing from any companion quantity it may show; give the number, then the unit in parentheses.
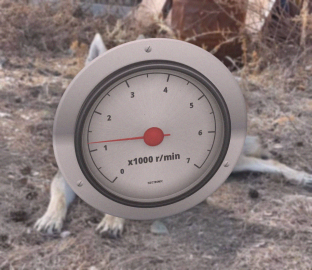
1250 (rpm)
